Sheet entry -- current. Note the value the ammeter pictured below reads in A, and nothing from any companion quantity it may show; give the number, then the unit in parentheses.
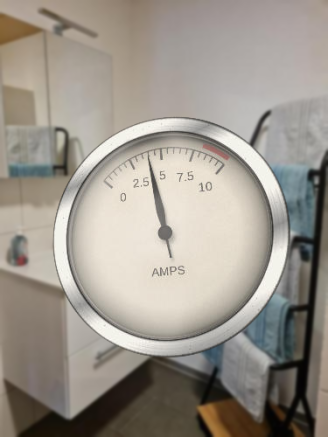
4 (A)
